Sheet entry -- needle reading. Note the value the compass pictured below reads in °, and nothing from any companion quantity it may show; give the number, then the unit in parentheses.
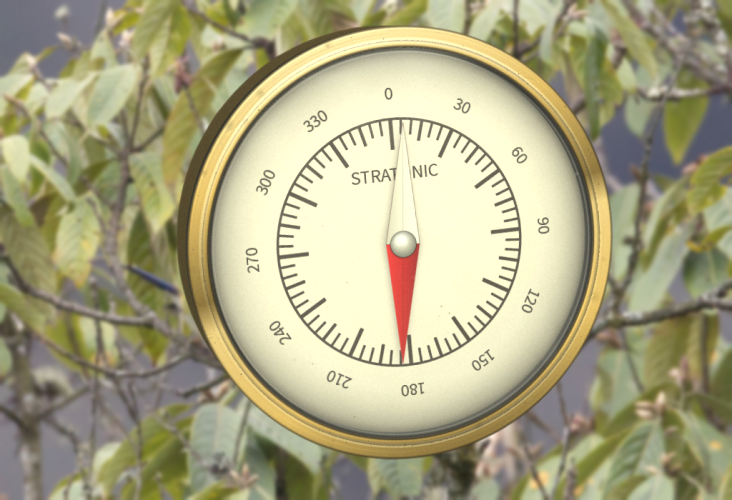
185 (°)
